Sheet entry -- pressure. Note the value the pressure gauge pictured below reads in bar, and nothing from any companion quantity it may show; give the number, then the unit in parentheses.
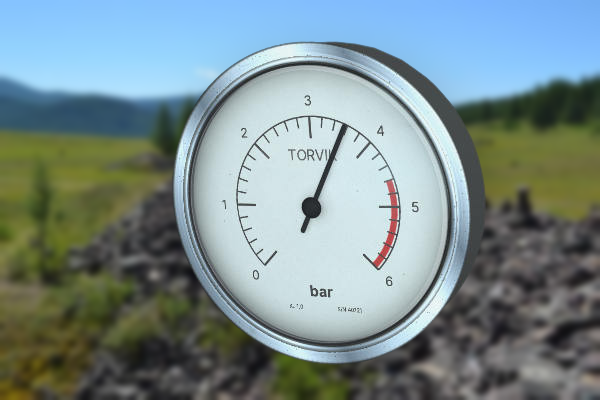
3.6 (bar)
